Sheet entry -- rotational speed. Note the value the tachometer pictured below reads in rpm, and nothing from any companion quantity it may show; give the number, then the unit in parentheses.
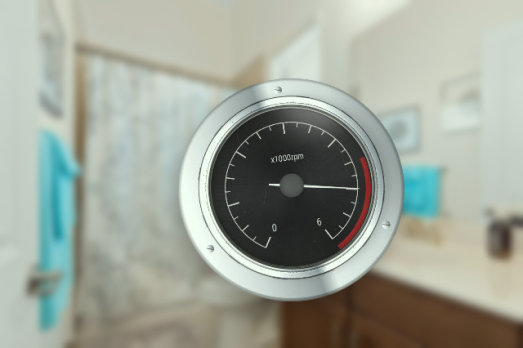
5000 (rpm)
